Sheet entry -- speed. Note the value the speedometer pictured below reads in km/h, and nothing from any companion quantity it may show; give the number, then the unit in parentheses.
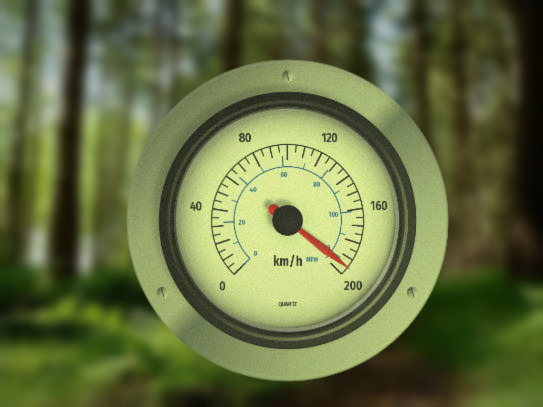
195 (km/h)
